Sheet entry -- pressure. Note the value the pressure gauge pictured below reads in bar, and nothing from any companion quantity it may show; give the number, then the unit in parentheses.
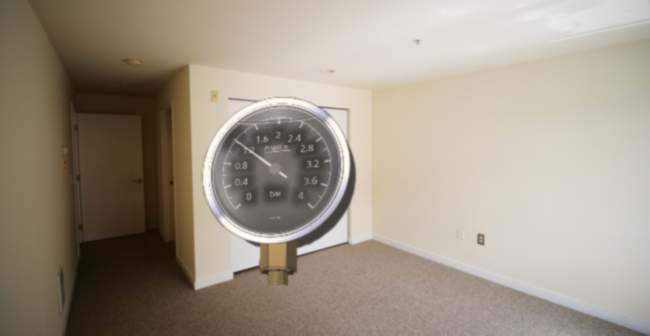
1.2 (bar)
